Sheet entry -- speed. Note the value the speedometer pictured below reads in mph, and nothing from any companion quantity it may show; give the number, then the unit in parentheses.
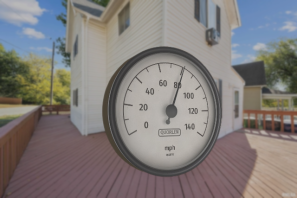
80 (mph)
